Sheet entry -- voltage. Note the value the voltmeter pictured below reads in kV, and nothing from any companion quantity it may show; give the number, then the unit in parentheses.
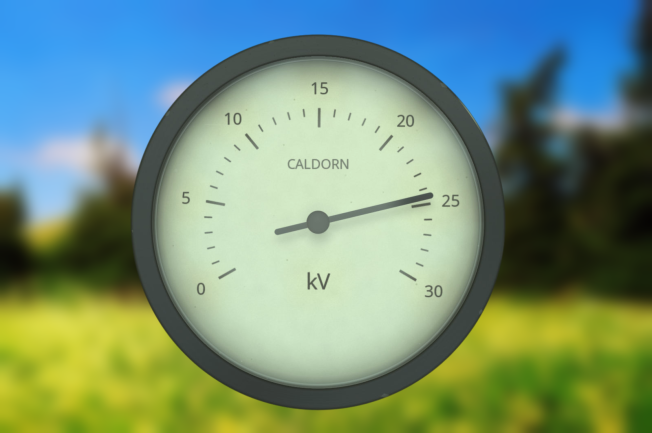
24.5 (kV)
